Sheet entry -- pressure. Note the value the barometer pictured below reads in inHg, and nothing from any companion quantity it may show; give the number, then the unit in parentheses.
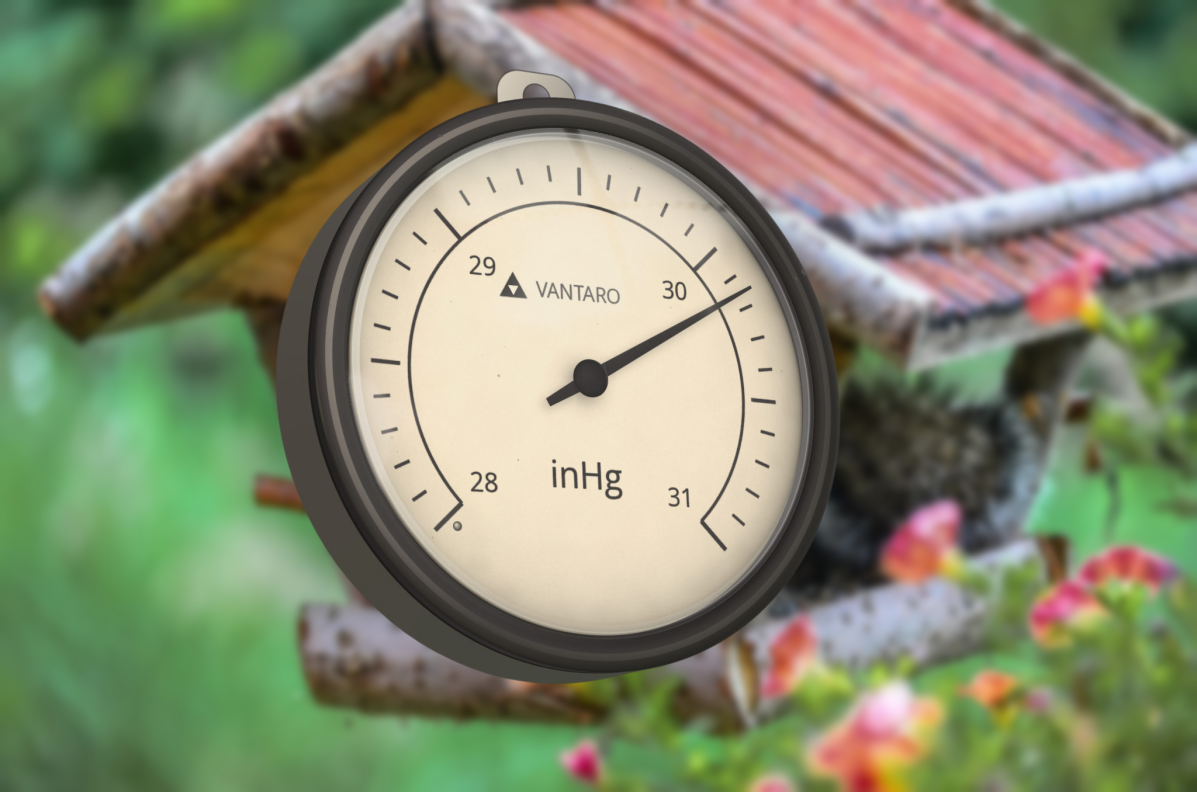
30.15 (inHg)
